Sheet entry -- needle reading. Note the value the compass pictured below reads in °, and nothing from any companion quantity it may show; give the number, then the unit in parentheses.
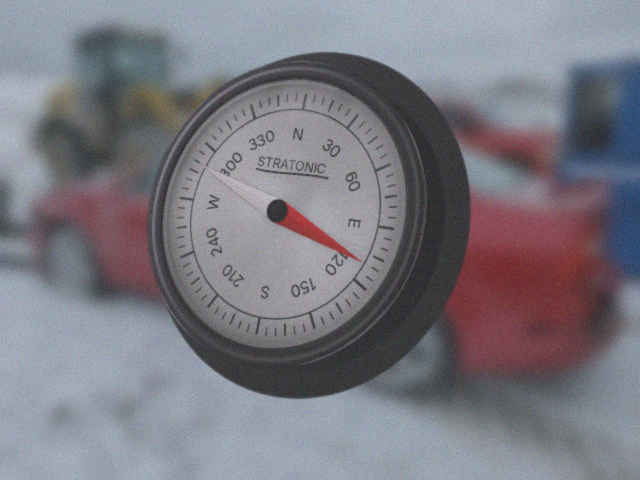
110 (°)
